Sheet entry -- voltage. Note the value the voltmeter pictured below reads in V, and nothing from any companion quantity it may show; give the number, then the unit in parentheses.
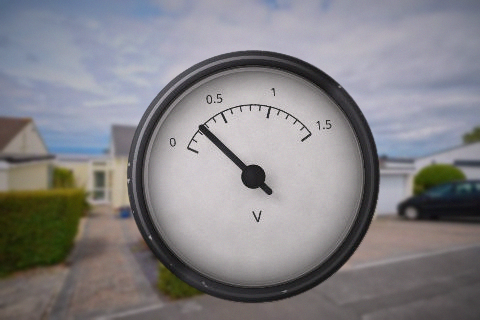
0.25 (V)
